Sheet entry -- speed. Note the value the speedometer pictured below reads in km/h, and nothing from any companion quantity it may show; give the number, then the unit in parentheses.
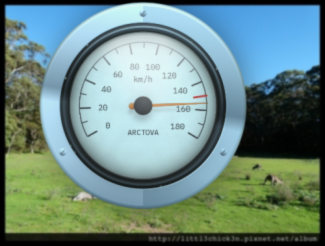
155 (km/h)
